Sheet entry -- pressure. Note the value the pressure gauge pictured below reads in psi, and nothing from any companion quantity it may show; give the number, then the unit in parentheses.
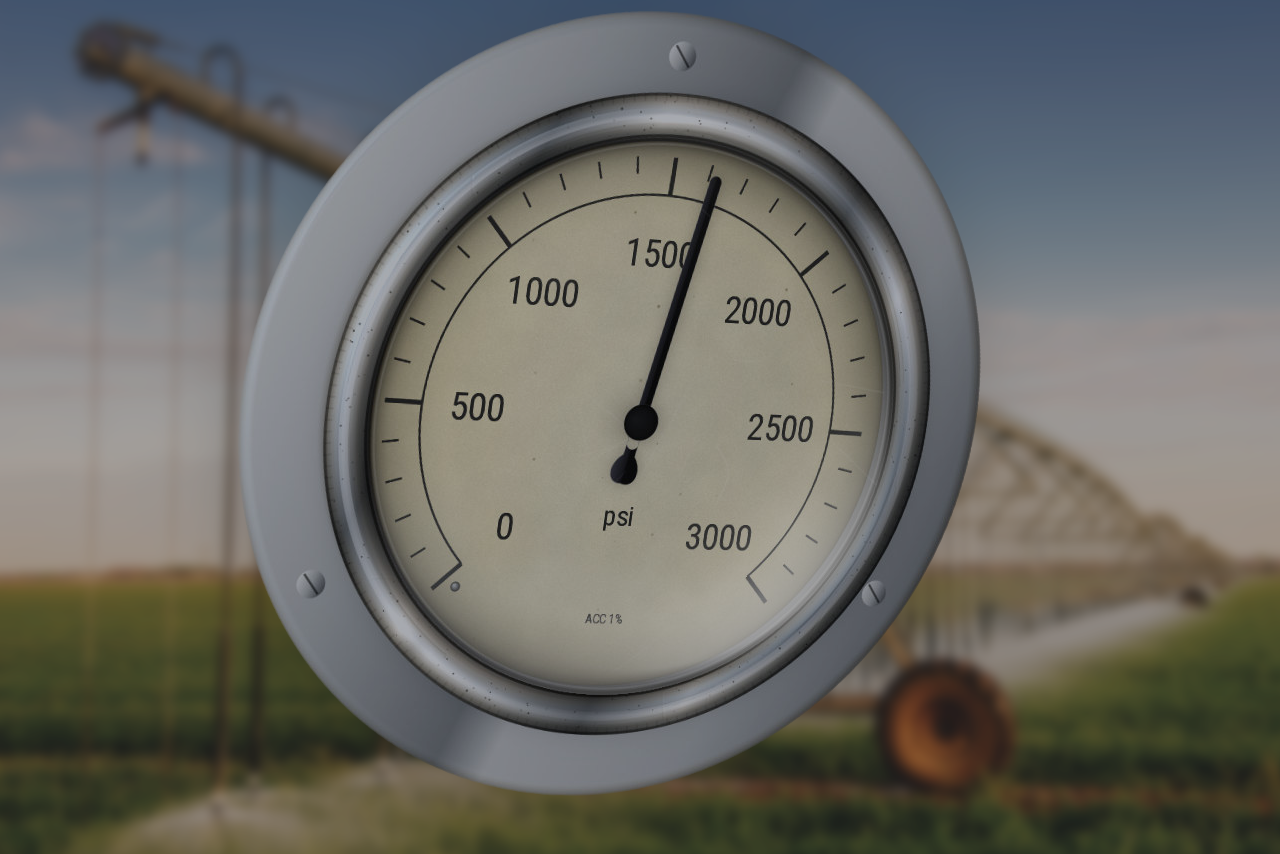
1600 (psi)
